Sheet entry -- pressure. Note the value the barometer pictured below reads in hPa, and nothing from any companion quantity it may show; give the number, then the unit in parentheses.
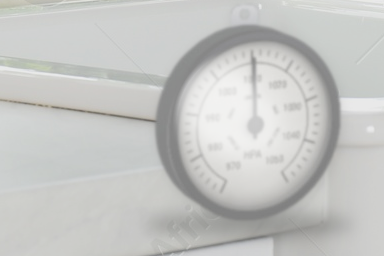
1010 (hPa)
